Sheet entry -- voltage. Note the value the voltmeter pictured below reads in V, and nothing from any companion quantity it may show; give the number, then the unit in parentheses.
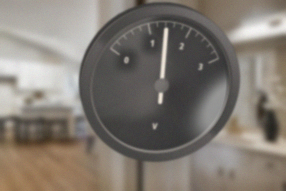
1.4 (V)
